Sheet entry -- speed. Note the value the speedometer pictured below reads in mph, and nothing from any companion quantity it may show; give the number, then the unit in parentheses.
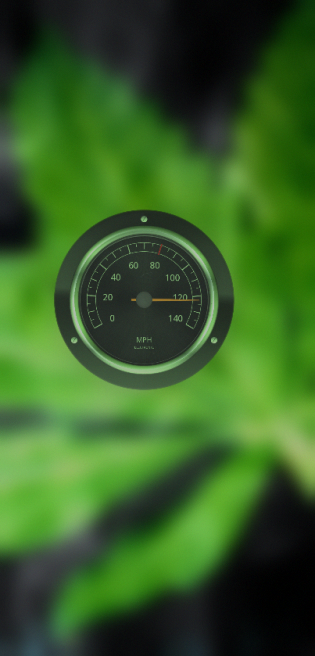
122.5 (mph)
